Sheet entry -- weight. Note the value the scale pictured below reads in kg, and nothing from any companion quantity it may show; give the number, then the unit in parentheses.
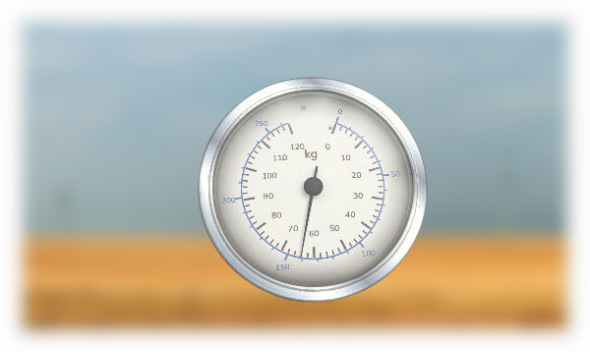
64 (kg)
